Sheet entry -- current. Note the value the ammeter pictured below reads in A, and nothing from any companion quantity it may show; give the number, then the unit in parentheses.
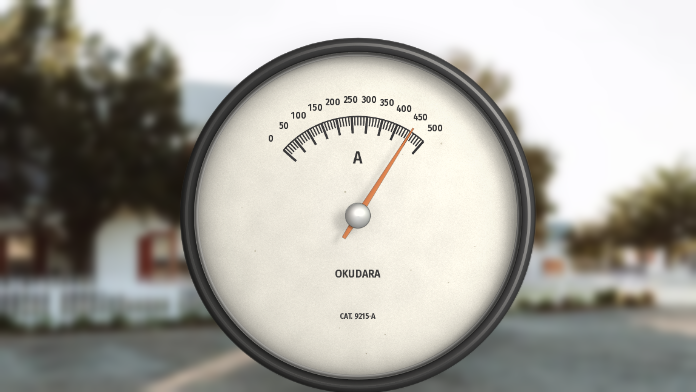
450 (A)
